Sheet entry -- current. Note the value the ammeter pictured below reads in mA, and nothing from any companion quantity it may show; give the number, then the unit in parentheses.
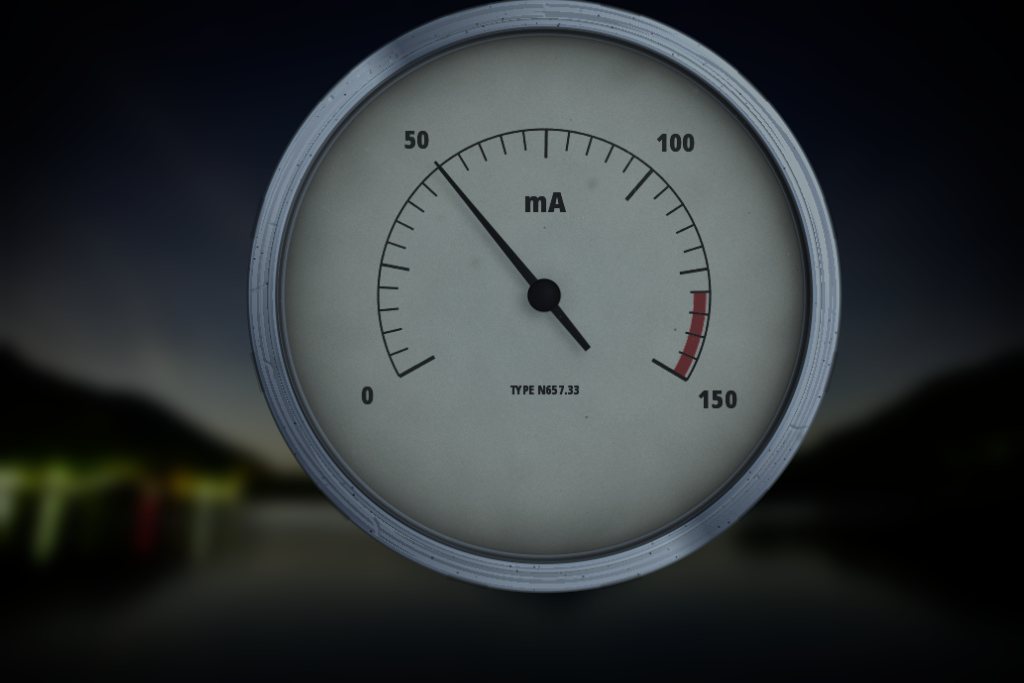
50 (mA)
